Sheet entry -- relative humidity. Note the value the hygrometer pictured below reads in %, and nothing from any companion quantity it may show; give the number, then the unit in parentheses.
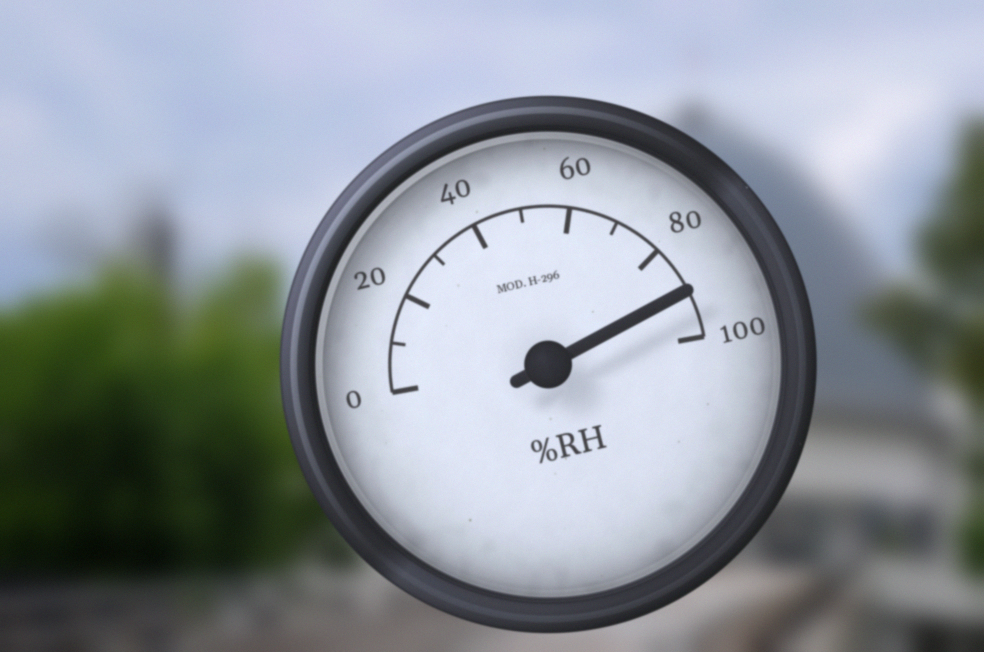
90 (%)
